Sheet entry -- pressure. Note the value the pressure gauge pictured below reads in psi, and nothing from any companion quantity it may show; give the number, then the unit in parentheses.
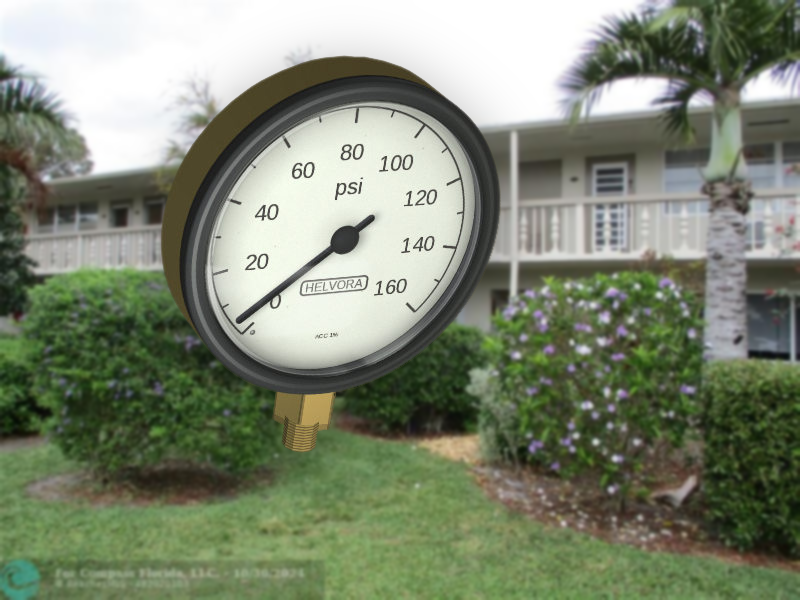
5 (psi)
